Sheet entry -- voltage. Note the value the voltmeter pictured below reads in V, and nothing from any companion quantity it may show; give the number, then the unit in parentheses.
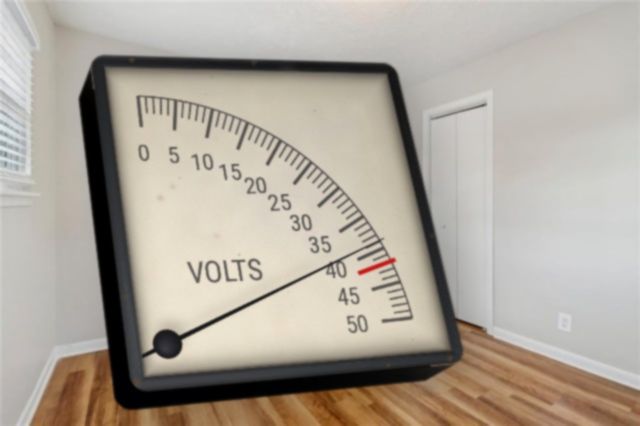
39 (V)
